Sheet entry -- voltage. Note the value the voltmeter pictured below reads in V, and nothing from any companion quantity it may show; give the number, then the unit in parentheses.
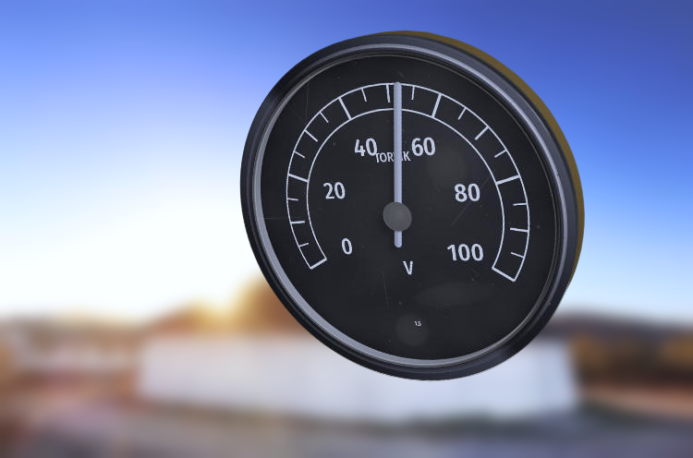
52.5 (V)
